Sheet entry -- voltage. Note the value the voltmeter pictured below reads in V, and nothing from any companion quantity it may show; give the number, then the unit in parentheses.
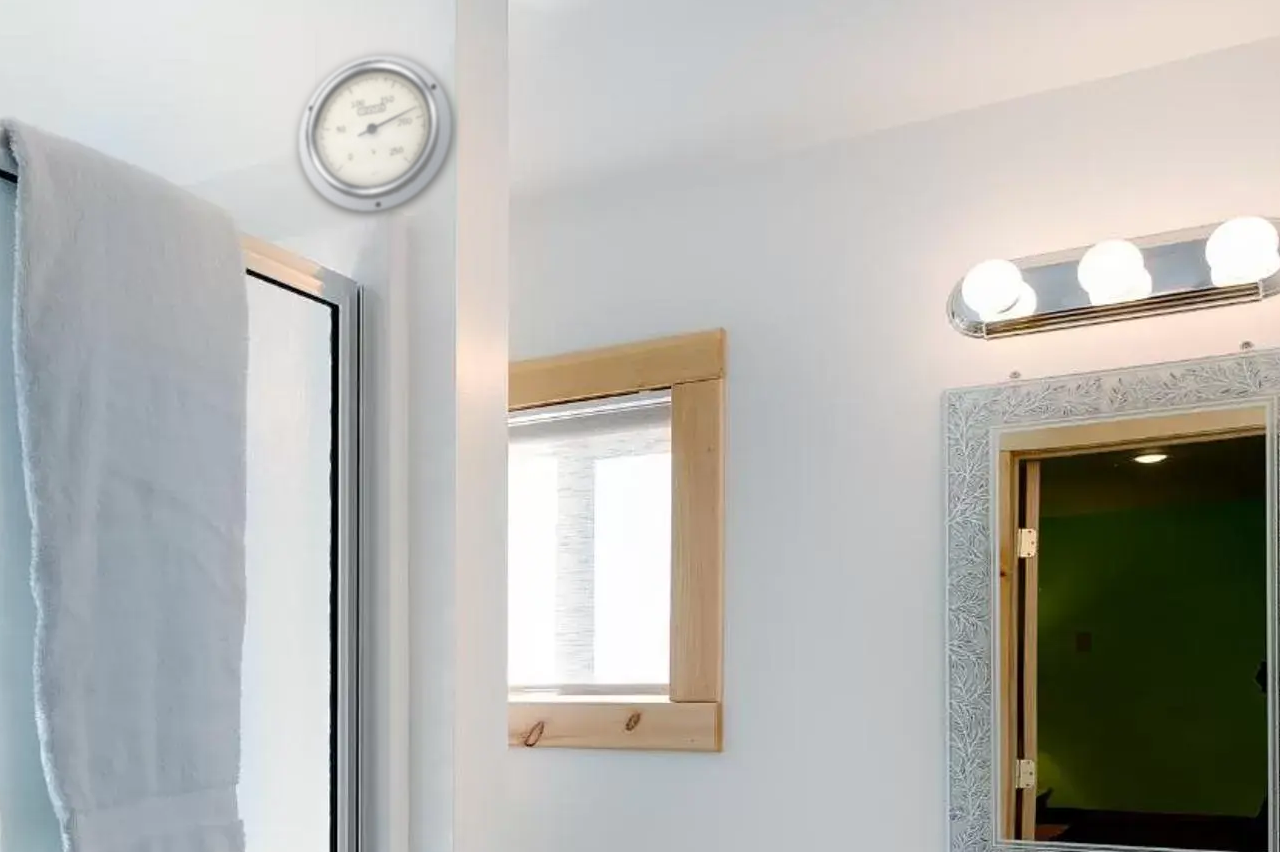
190 (V)
